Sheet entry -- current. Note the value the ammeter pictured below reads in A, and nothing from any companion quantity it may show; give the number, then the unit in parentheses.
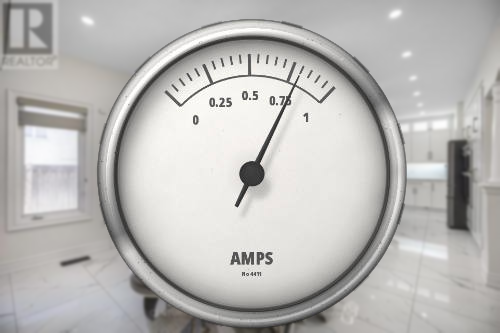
0.8 (A)
